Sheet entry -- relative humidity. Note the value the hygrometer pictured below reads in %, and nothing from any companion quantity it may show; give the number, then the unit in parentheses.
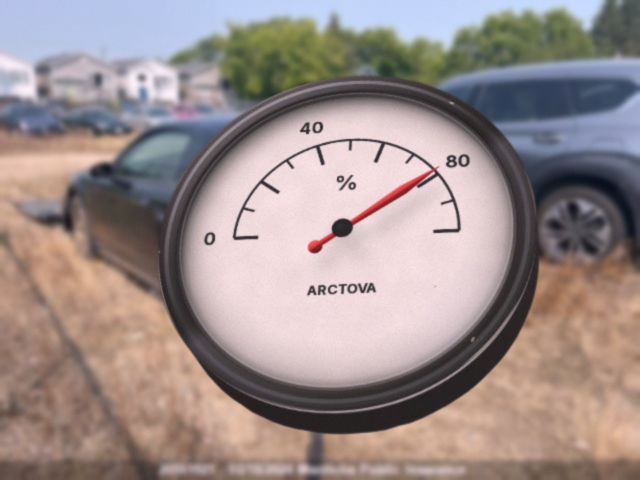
80 (%)
